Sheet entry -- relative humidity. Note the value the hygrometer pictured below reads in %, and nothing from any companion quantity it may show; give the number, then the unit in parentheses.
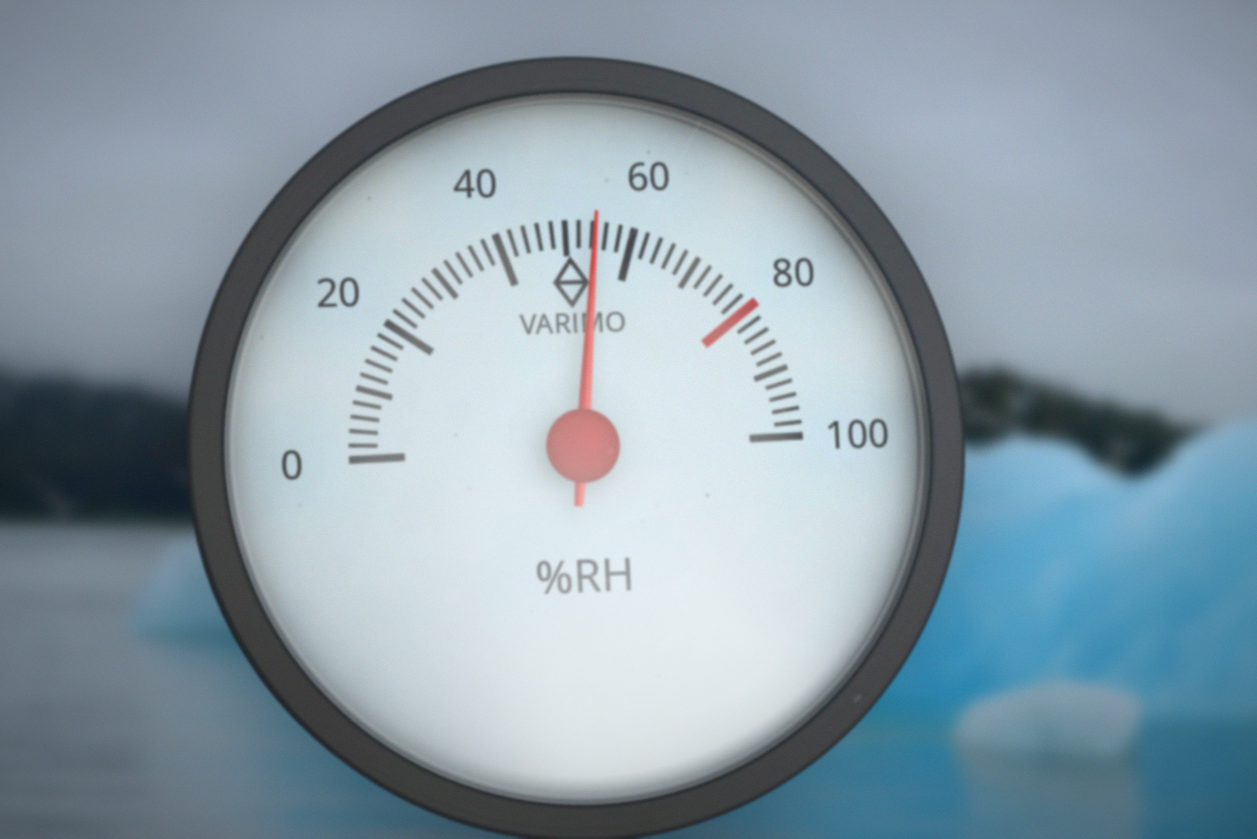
54 (%)
